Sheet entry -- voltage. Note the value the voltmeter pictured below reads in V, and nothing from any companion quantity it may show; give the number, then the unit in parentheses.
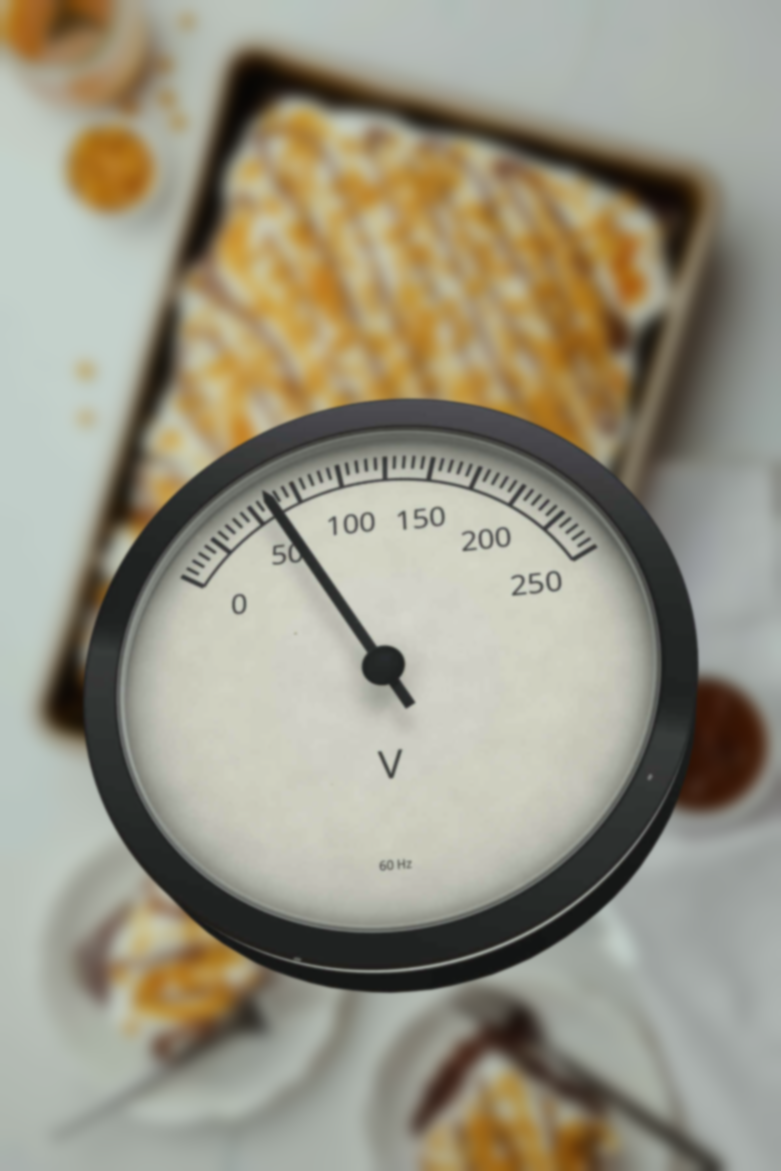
60 (V)
